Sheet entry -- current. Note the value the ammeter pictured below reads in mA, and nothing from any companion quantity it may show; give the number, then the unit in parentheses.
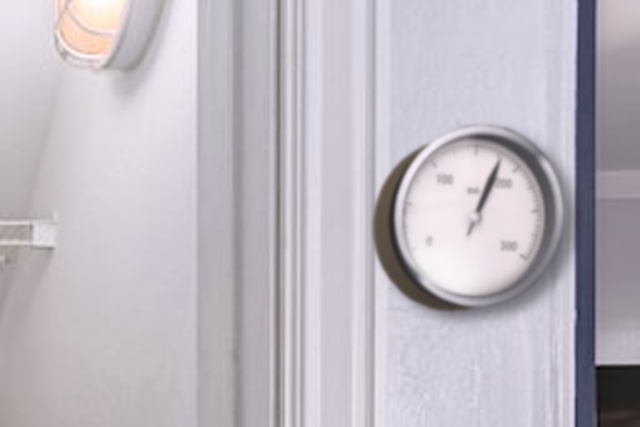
175 (mA)
